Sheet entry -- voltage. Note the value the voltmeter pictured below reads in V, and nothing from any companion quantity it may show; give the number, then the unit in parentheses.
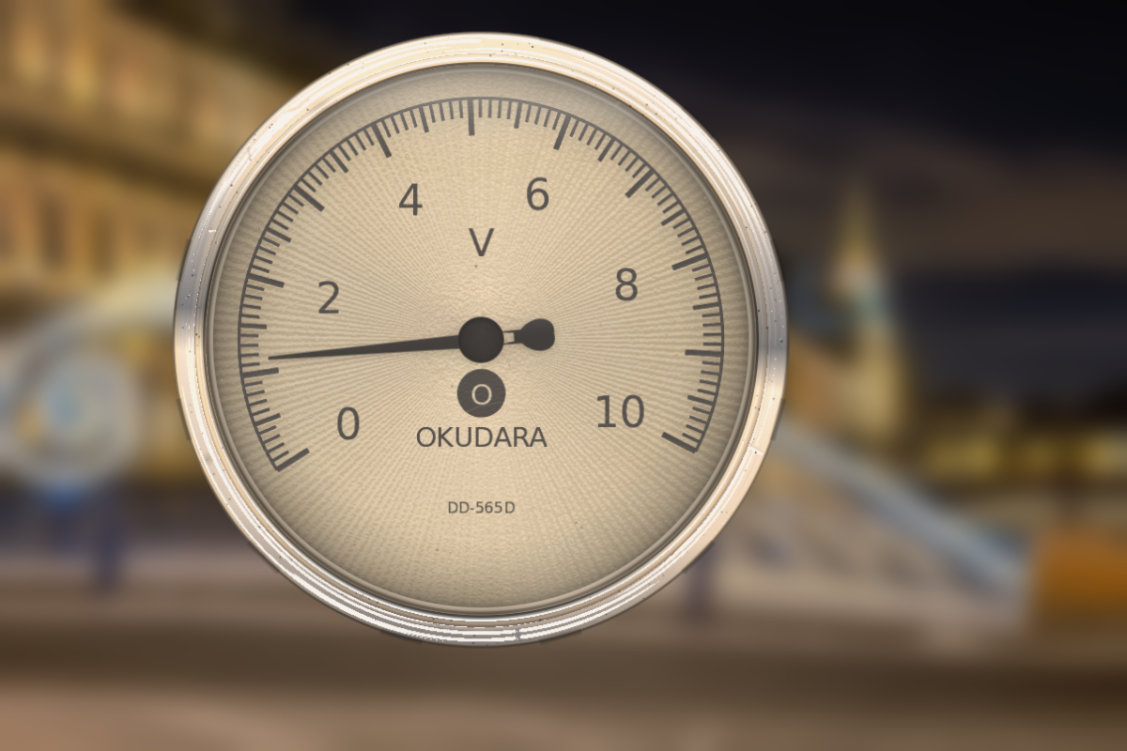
1.15 (V)
